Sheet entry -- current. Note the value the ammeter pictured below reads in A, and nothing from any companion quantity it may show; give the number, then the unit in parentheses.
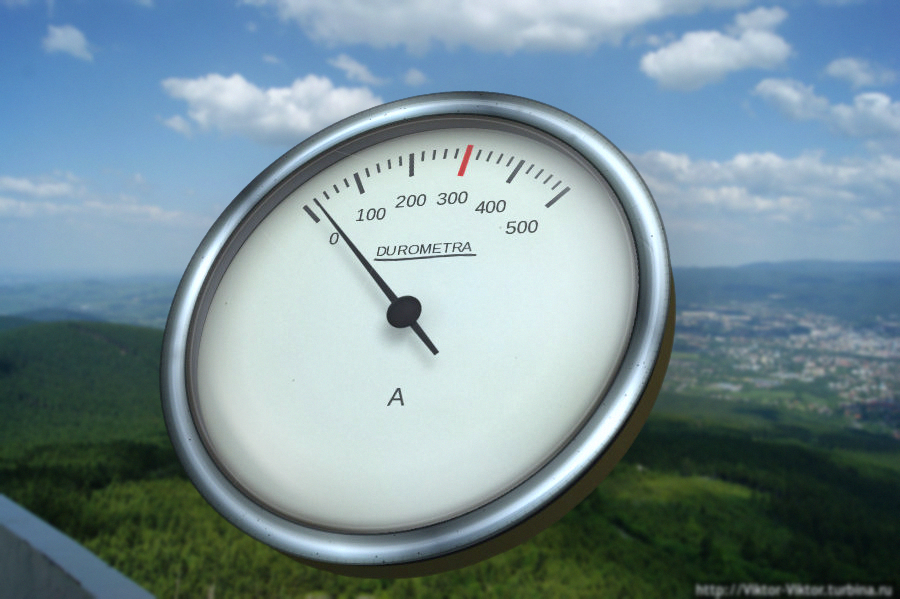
20 (A)
